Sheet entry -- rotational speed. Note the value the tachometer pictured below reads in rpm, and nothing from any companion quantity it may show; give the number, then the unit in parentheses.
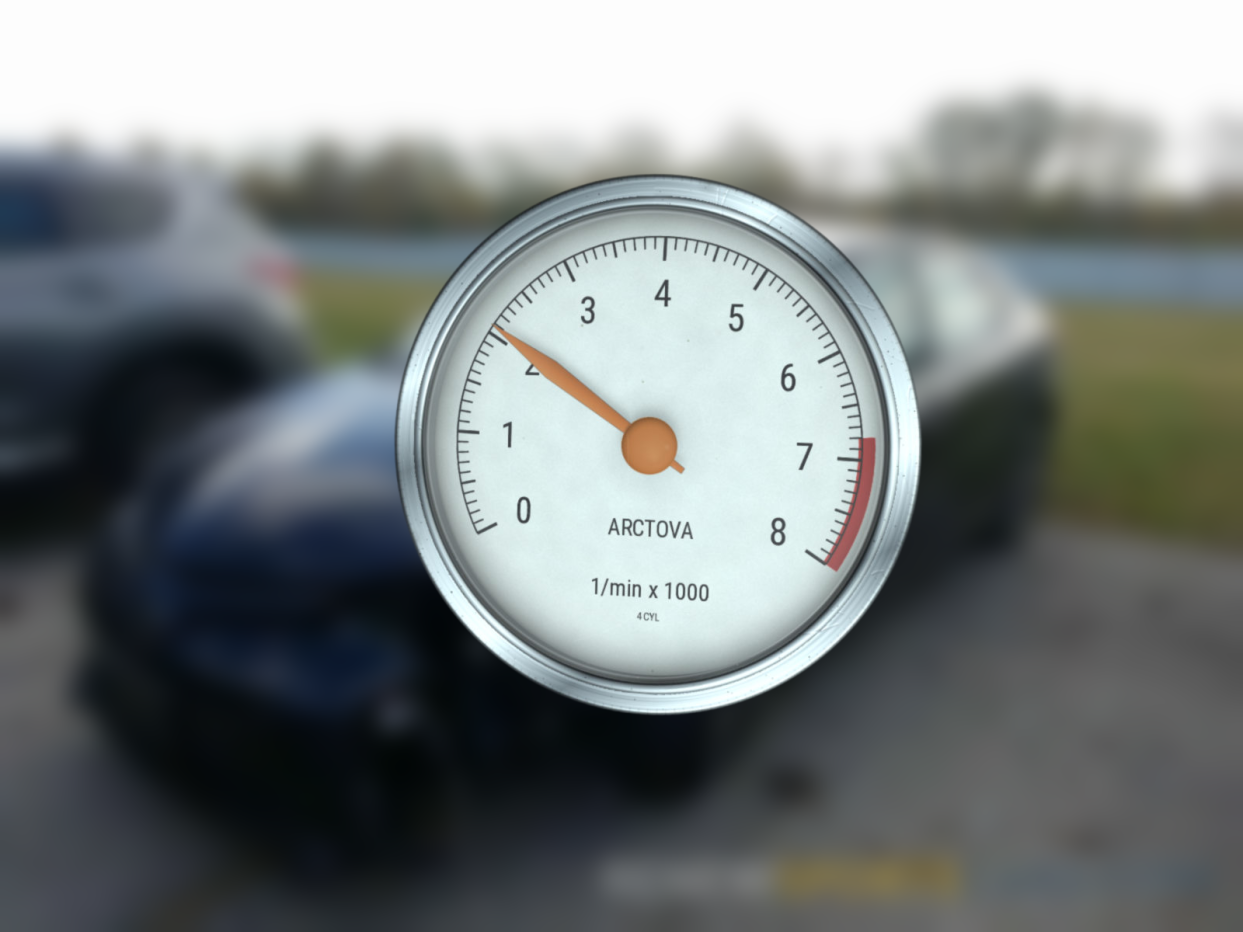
2100 (rpm)
